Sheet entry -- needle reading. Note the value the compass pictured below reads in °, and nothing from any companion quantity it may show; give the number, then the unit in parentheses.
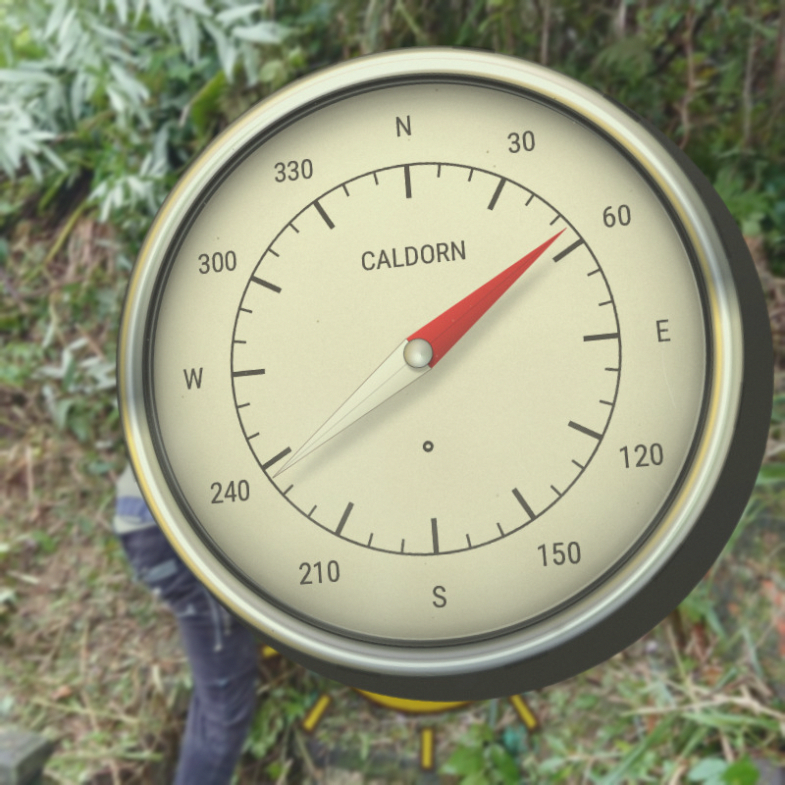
55 (°)
